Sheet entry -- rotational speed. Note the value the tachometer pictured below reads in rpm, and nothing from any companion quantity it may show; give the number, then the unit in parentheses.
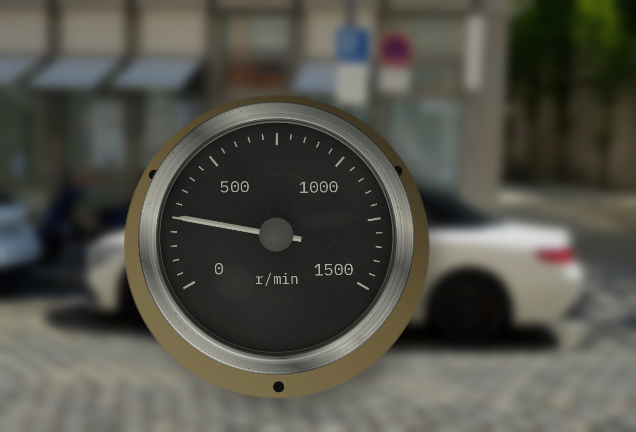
250 (rpm)
